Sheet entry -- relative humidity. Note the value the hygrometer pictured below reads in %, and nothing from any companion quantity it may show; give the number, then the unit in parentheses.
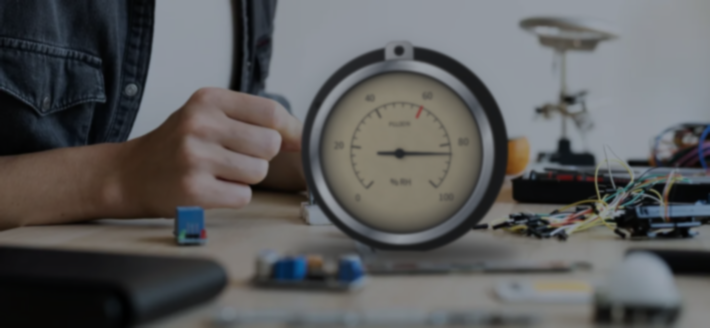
84 (%)
